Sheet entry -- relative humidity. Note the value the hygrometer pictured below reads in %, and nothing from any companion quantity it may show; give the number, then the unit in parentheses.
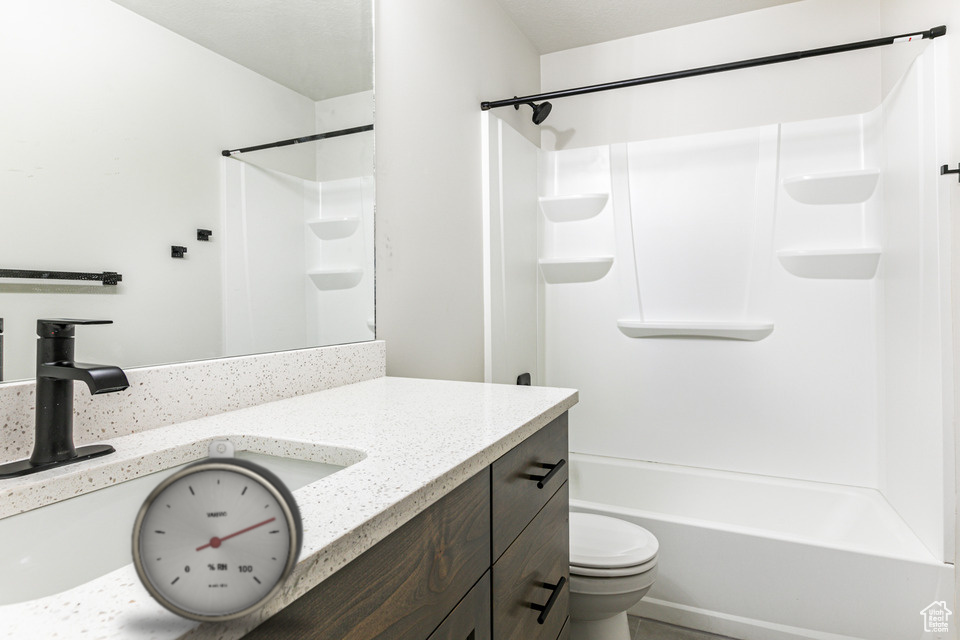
75 (%)
